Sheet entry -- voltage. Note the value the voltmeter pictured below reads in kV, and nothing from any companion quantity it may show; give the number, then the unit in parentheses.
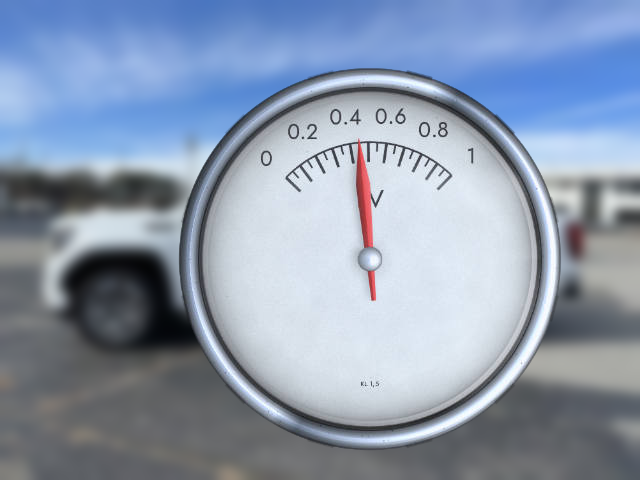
0.45 (kV)
